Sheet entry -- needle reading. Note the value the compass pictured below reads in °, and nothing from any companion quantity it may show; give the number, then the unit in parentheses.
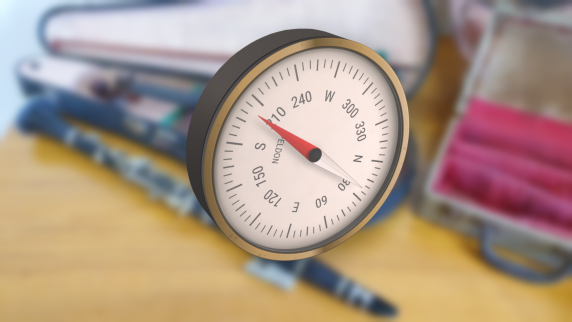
202.5 (°)
